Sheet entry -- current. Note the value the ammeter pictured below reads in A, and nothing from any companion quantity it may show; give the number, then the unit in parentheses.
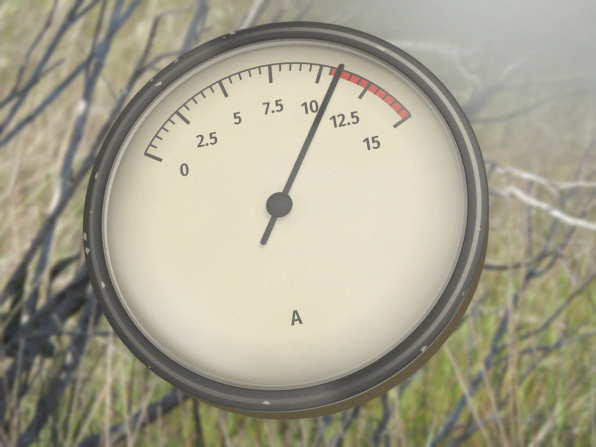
11 (A)
